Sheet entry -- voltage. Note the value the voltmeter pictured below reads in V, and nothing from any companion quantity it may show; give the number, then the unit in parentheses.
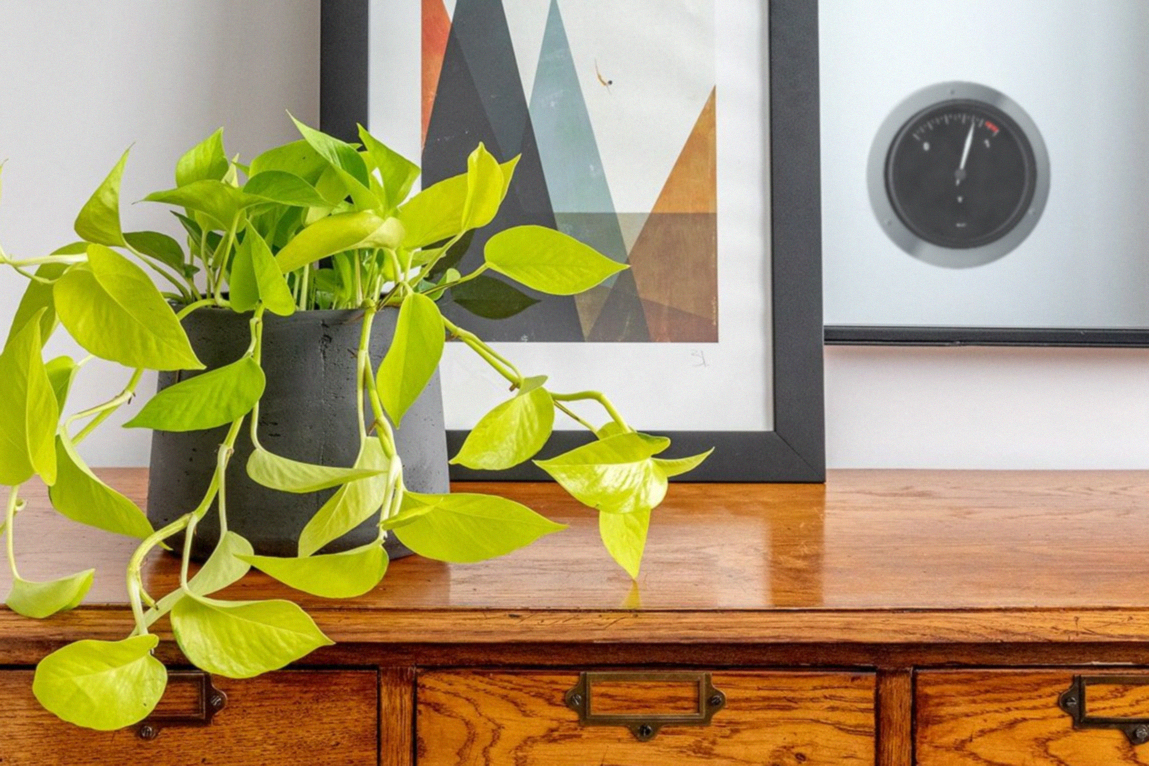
0.7 (V)
